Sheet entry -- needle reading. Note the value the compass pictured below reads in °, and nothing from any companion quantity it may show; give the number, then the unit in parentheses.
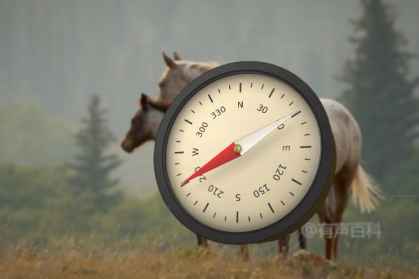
240 (°)
